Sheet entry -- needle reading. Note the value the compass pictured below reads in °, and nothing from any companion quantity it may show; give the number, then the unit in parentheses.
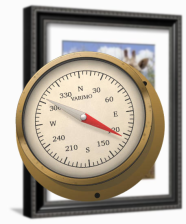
125 (°)
